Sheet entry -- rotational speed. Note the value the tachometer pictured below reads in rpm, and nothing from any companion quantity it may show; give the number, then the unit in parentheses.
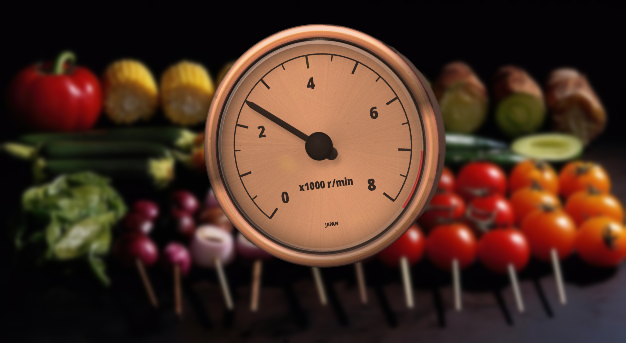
2500 (rpm)
